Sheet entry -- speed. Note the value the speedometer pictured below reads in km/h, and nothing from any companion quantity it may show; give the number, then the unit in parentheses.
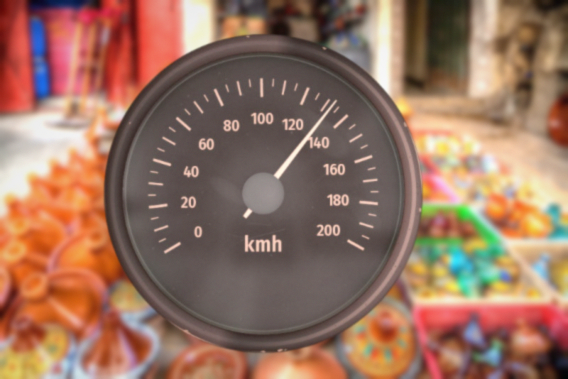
132.5 (km/h)
